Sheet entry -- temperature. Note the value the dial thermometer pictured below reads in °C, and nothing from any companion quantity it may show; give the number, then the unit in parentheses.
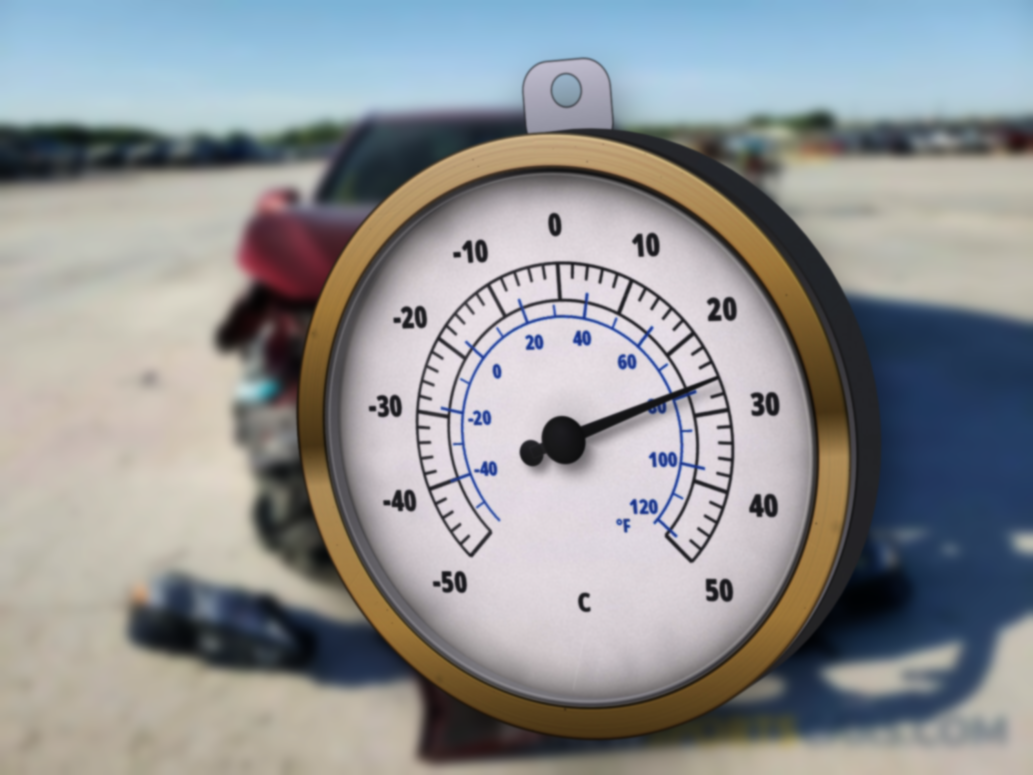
26 (°C)
